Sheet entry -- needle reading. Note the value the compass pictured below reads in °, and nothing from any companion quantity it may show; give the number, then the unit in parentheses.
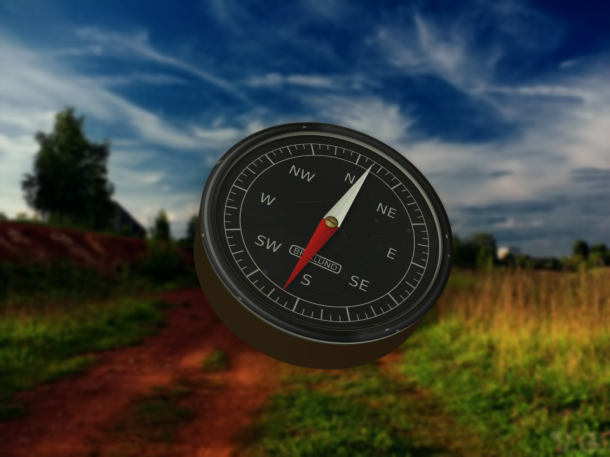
190 (°)
